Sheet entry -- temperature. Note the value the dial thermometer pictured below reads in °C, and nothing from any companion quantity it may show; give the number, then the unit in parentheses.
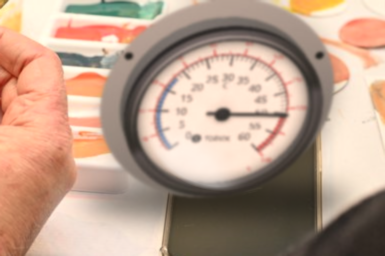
50 (°C)
